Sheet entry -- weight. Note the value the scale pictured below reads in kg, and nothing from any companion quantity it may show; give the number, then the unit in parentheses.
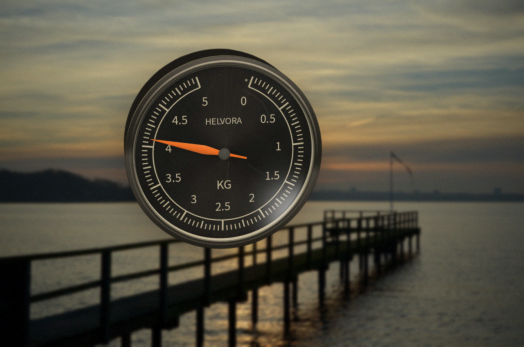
4.1 (kg)
